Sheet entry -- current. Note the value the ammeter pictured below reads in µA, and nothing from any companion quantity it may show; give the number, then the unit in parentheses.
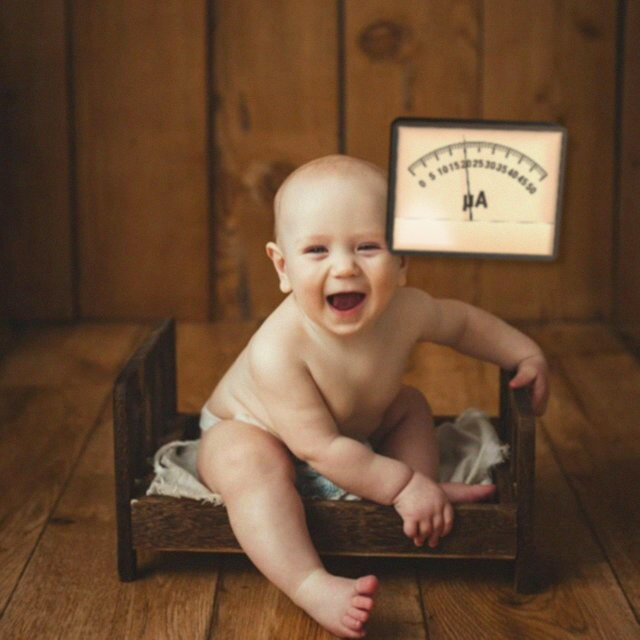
20 (µA)
